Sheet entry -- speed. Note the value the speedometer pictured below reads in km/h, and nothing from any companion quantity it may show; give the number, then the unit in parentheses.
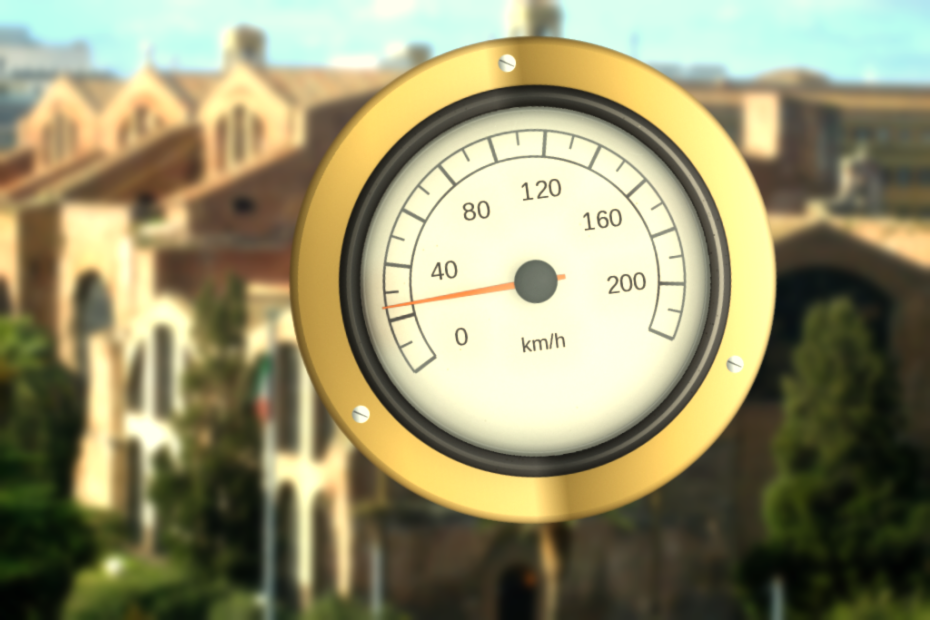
25 (km/h)
